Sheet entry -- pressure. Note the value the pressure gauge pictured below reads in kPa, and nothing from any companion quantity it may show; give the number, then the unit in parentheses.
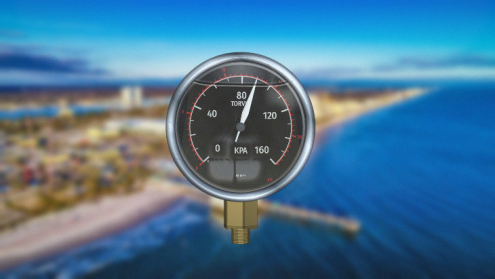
90 (kPa)
